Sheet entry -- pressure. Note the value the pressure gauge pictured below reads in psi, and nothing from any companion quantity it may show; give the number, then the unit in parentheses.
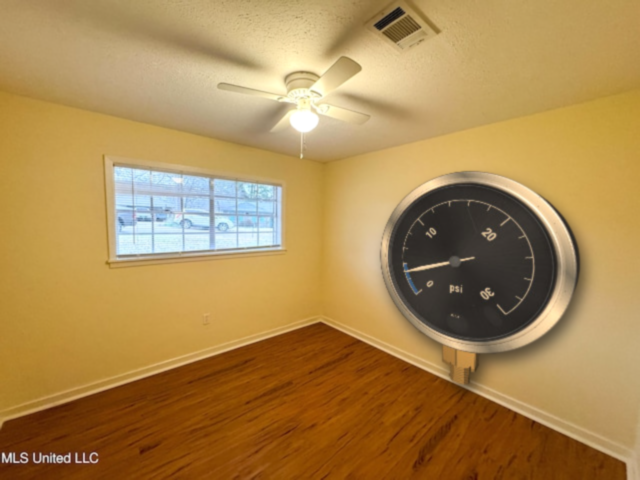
3 (psi)
